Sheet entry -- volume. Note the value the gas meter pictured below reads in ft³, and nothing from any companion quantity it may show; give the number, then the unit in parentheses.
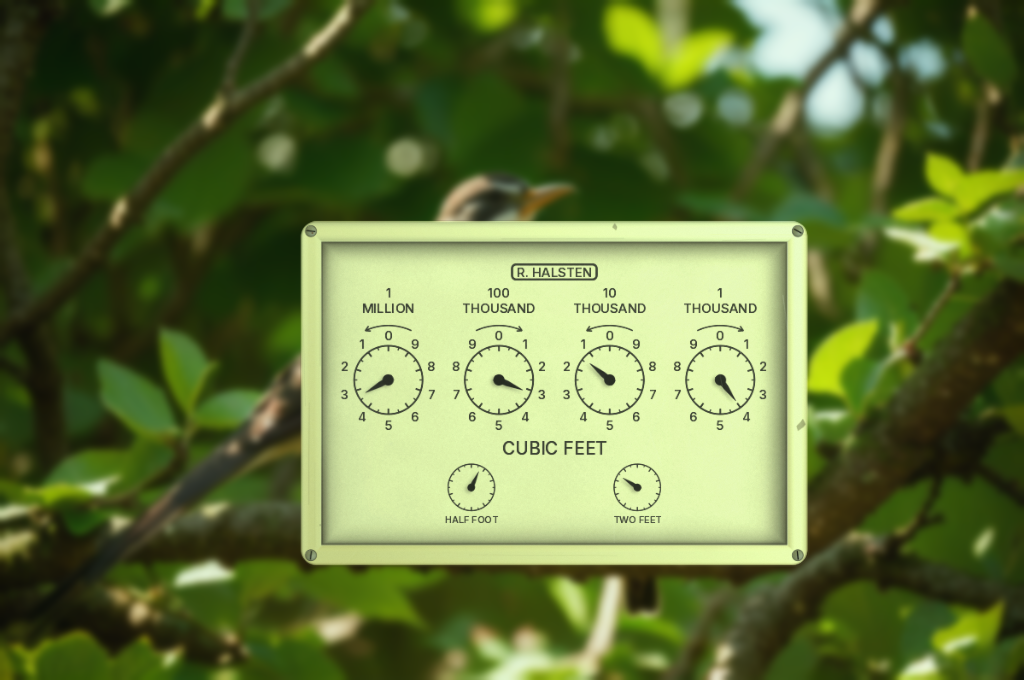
331400 (ft³)
